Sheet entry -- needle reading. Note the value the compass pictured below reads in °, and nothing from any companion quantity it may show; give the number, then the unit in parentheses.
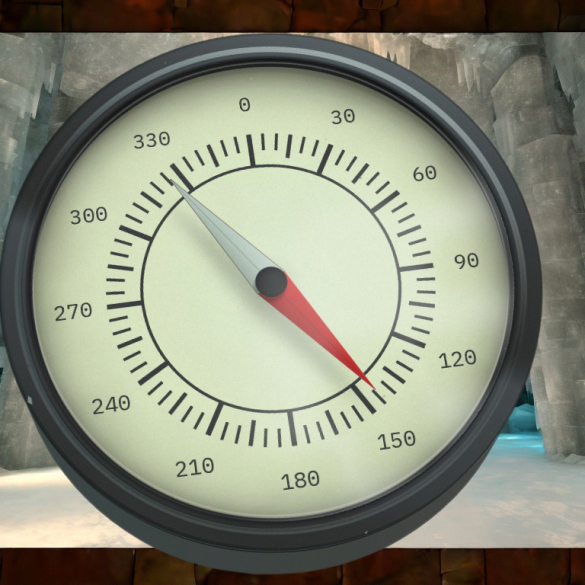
145 (°)
